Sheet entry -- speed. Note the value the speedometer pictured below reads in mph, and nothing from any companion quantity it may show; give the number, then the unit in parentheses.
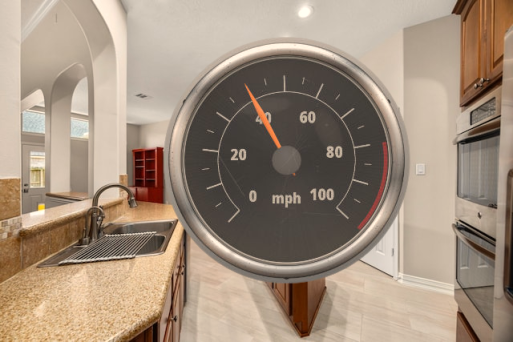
40 (mph)
